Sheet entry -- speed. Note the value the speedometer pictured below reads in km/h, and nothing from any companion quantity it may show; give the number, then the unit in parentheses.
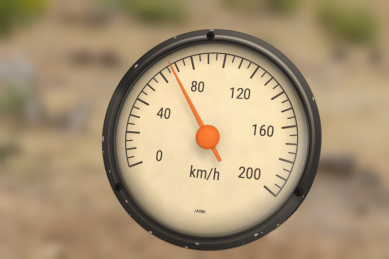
67.5 (km/h)
